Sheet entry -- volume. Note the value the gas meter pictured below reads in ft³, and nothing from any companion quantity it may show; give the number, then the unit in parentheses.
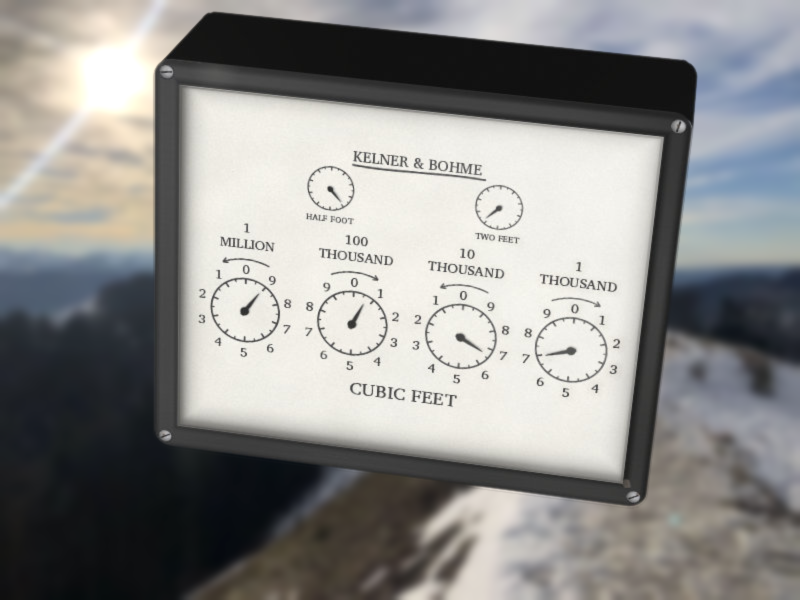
906700 (ft³)
